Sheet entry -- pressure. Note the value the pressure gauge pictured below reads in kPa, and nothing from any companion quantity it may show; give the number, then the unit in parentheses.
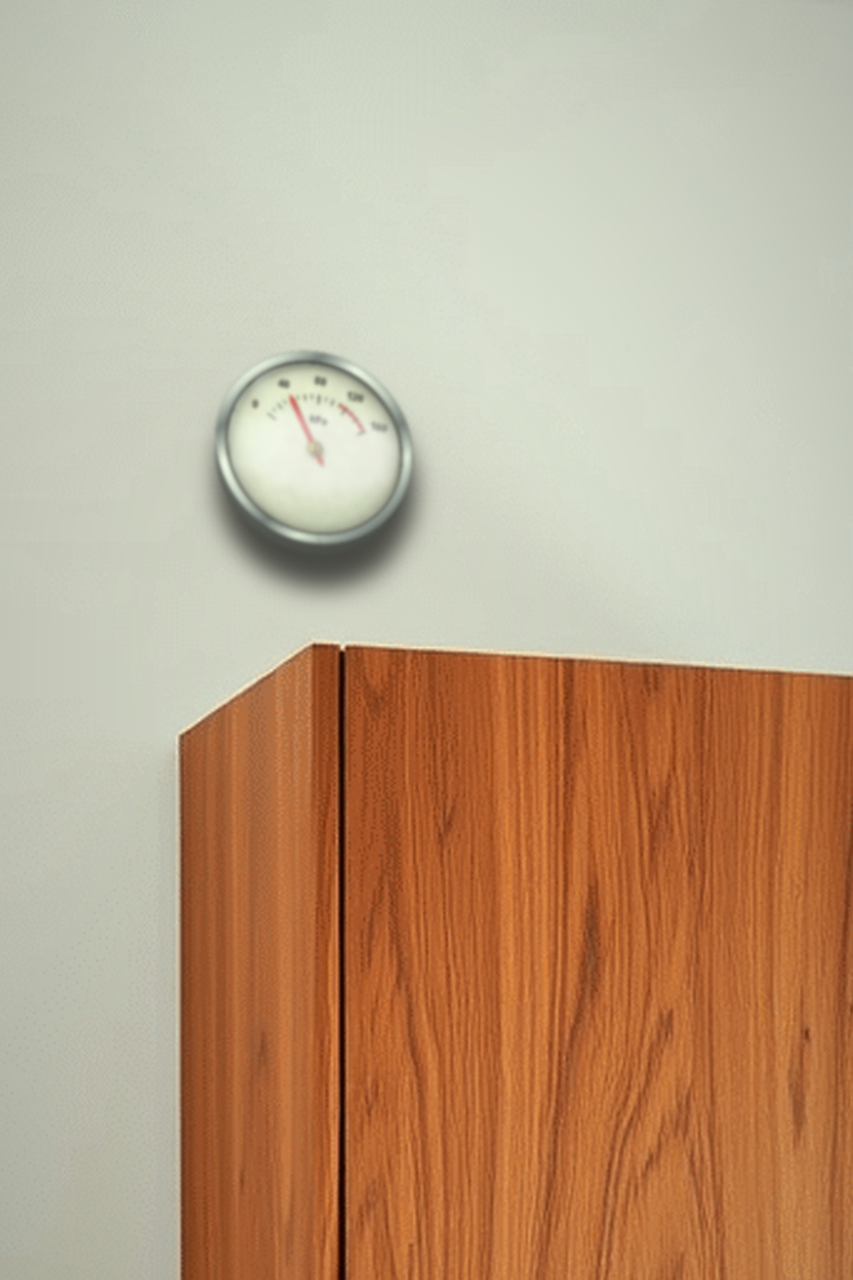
40 (kPa)
